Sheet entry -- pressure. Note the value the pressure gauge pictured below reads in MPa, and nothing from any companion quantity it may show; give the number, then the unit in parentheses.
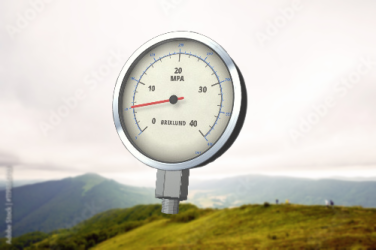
5 (MPa)
